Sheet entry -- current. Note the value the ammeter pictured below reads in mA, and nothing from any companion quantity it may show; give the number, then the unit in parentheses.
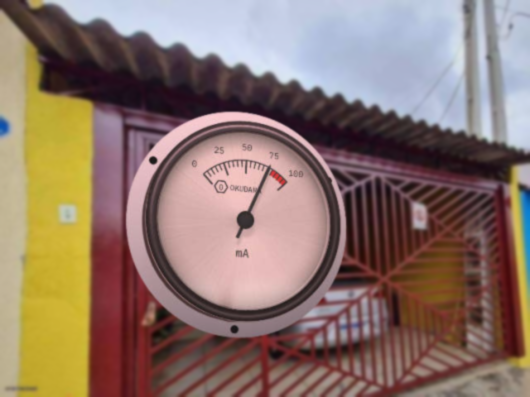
75 (mA)
